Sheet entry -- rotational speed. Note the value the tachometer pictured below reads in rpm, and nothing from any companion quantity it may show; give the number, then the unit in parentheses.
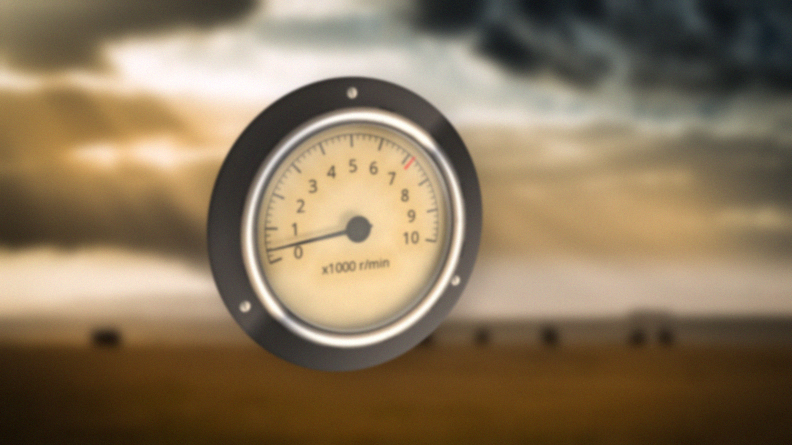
400 (rpm)
